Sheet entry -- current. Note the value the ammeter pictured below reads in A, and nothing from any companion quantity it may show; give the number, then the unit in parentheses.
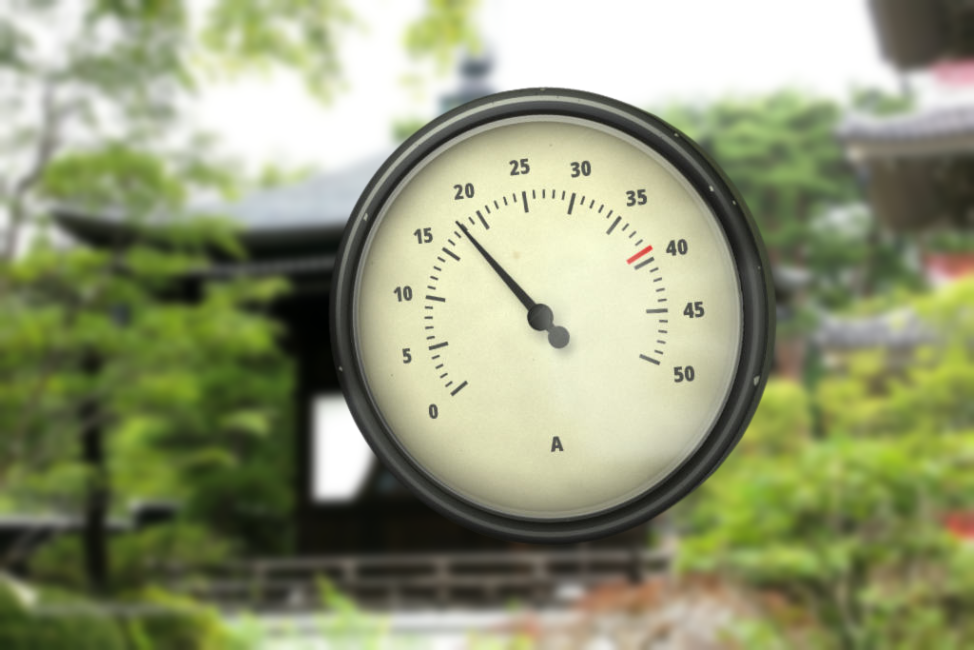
18 (A)
